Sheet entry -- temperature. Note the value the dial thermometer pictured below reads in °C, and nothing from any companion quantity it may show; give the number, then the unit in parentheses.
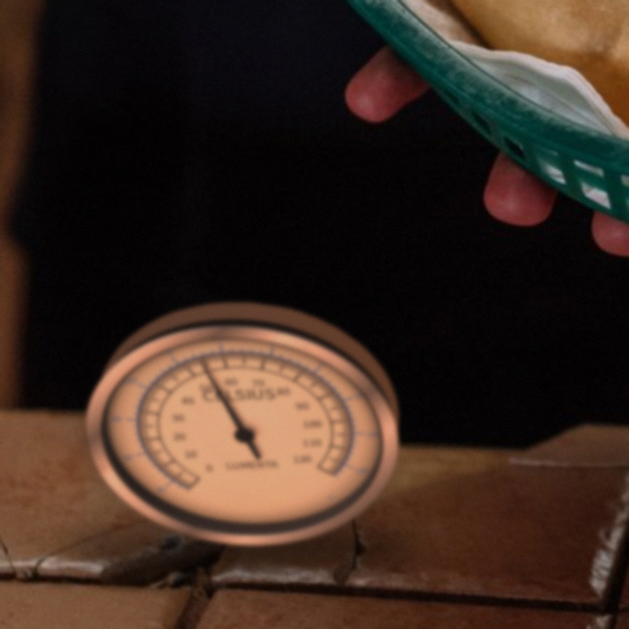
55 (°C)
